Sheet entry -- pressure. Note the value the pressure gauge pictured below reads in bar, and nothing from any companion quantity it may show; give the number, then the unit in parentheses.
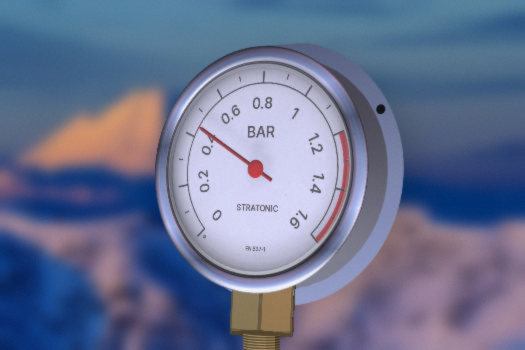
0.45 (bar)
